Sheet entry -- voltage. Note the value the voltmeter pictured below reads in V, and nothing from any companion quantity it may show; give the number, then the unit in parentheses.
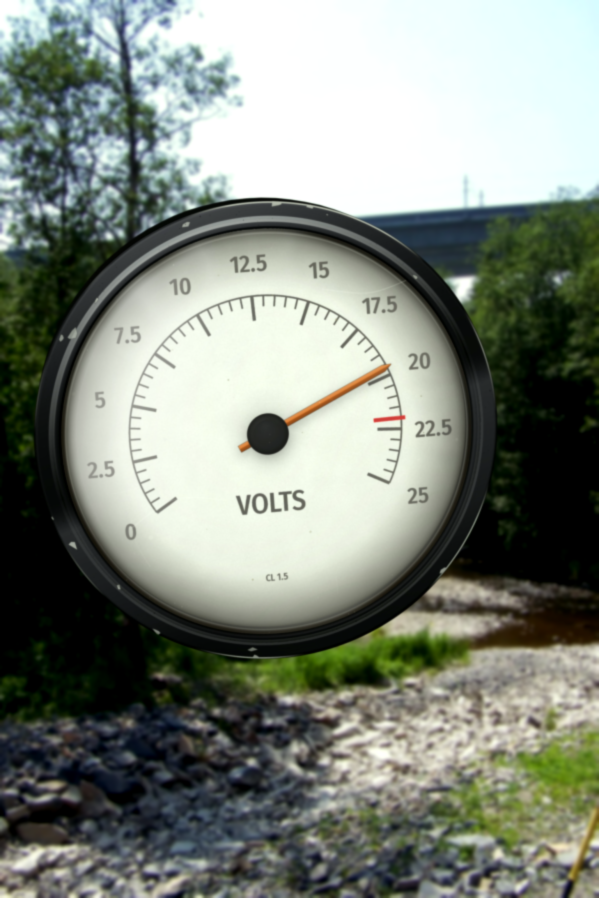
19.5 (V)
